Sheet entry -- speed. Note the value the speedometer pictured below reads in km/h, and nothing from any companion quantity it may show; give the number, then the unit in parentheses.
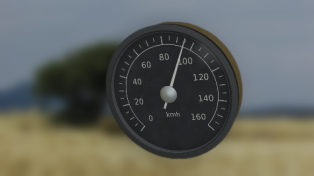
95 (km/h)
